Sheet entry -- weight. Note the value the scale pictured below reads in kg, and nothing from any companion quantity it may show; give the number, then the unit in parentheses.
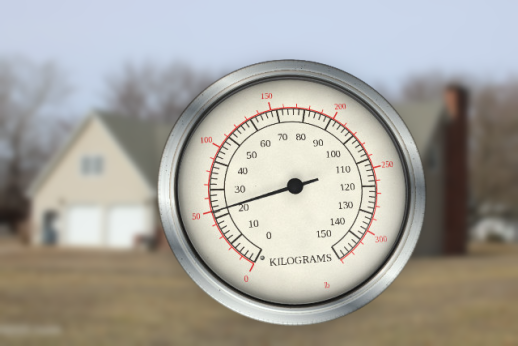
22 (kg)
